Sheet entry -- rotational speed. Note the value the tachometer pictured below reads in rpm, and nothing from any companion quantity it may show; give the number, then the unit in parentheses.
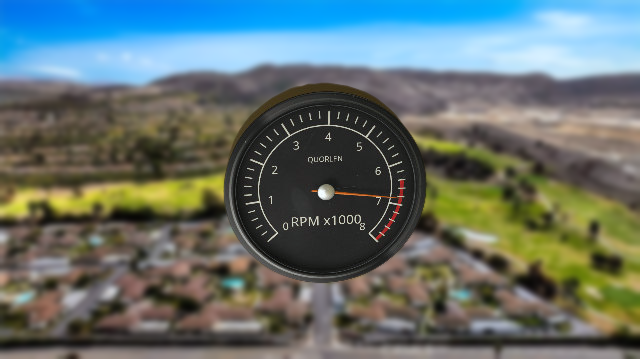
6800 (rpm)
